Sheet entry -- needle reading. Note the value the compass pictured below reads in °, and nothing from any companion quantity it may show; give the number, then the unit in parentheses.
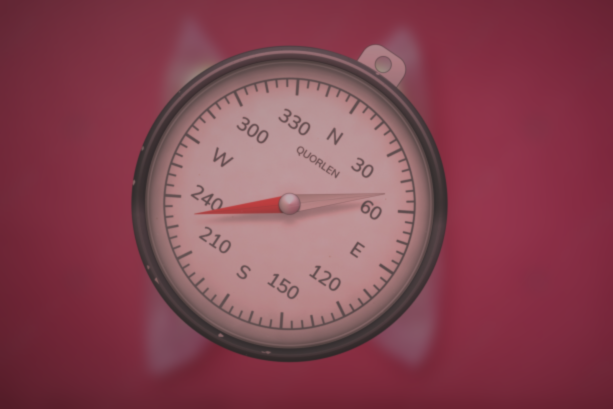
230 (°)
